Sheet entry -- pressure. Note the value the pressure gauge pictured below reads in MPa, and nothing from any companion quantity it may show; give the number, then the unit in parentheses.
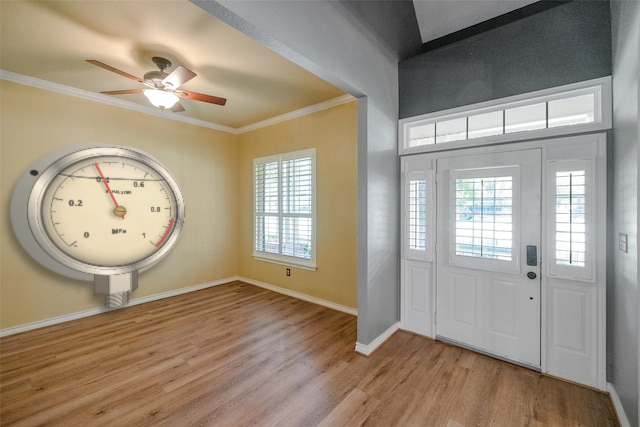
0.4 (MPa)
